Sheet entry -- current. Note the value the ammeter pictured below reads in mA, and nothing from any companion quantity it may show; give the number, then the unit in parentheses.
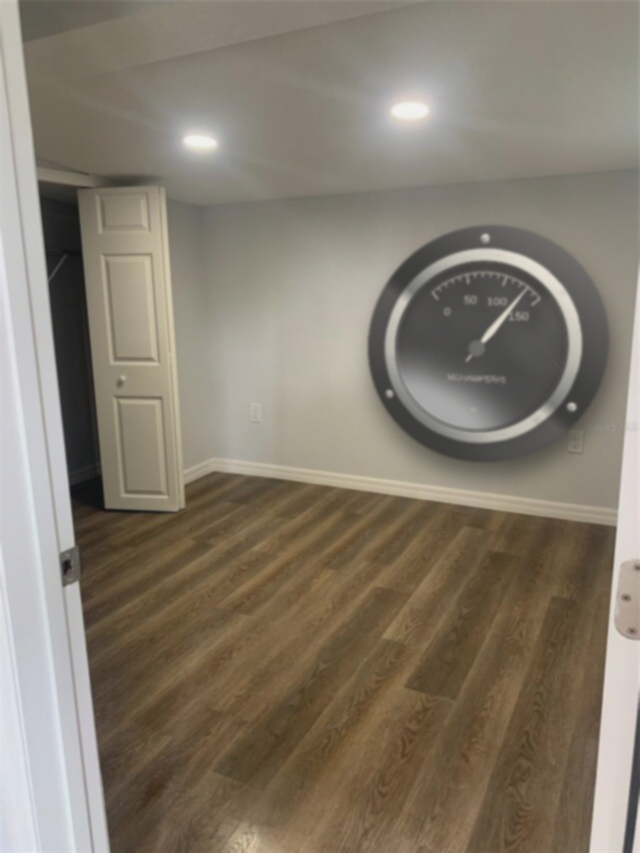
130 (mA)
